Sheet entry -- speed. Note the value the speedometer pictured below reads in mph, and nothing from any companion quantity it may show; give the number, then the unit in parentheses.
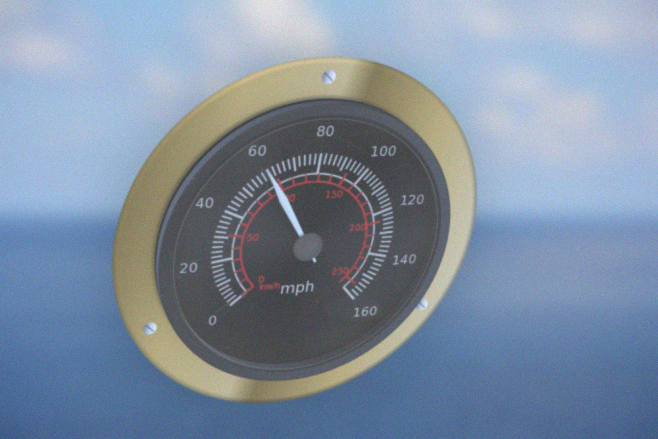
60 (mph)
